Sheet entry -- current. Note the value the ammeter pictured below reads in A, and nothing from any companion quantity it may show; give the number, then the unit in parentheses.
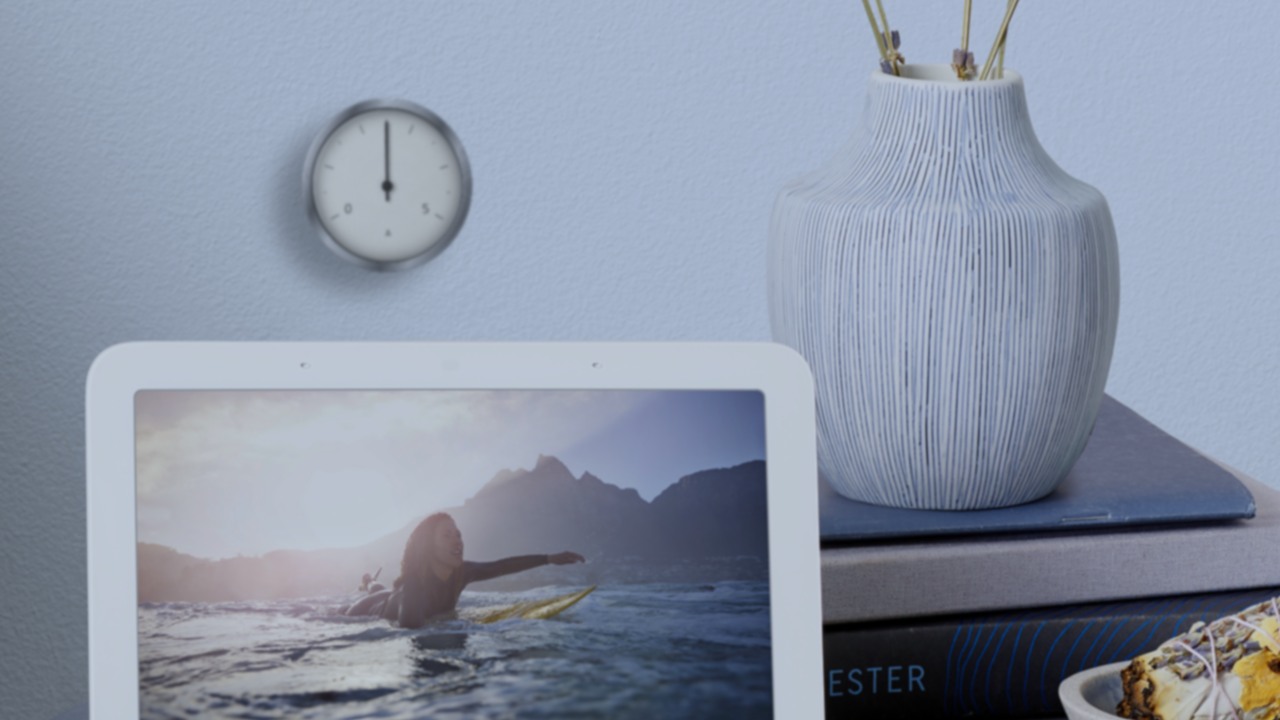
2.5 (A)
